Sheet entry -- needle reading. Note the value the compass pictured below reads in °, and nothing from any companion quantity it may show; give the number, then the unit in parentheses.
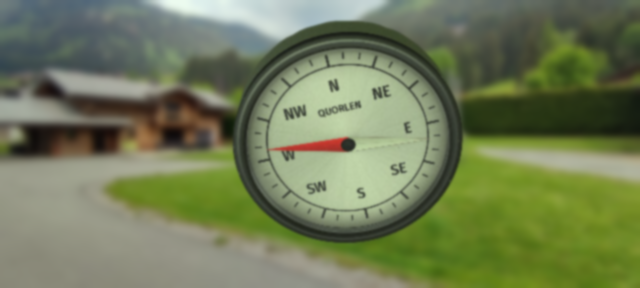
280 (°)
